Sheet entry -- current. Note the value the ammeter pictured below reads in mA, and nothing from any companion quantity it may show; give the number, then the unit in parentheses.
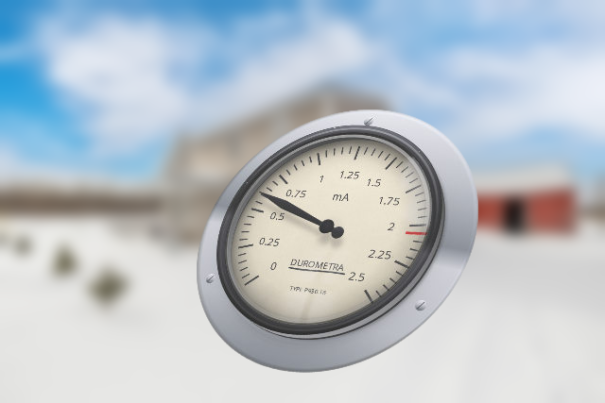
0.6 (mA)
